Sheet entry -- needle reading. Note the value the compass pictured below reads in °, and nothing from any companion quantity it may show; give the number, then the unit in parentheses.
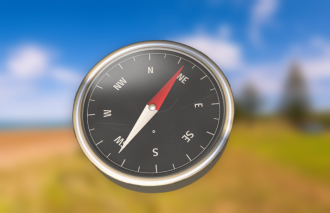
37.5 (°)
